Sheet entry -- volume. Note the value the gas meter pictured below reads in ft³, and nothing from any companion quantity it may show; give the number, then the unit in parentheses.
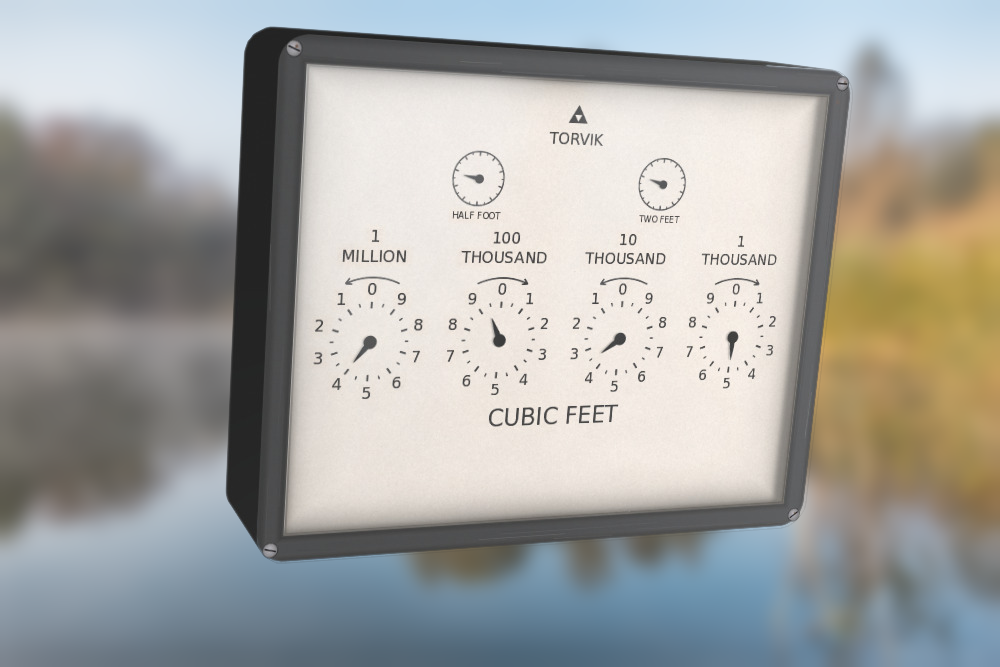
393500 (ft³)
